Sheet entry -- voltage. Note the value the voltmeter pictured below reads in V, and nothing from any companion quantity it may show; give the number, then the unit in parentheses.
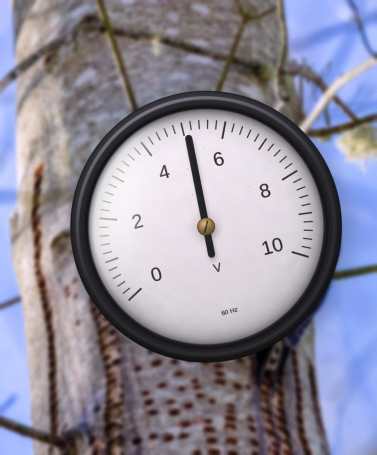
5.1 (V)
